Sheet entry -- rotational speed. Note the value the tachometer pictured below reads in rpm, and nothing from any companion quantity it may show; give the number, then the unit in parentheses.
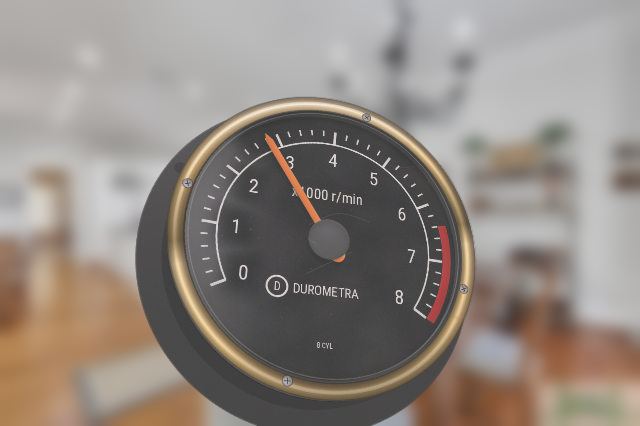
2800 (rpm)
